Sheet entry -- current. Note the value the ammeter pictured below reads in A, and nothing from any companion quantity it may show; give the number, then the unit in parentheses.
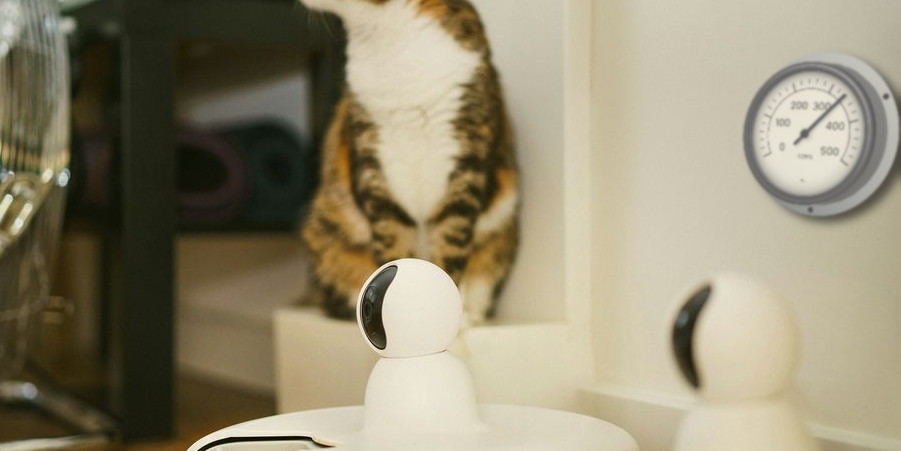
340 (A)
